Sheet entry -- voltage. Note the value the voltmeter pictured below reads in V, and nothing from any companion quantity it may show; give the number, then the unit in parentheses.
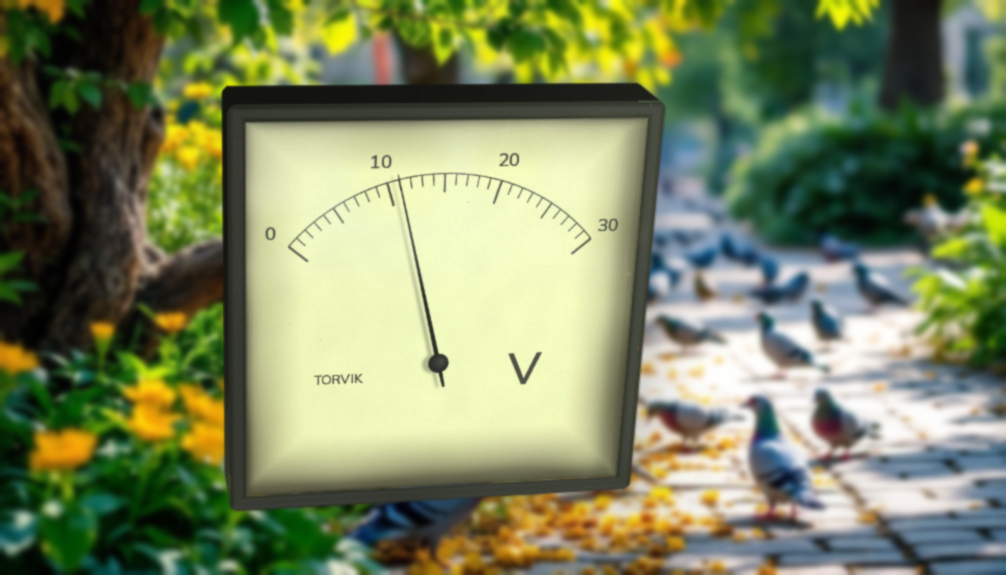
11 (V)
